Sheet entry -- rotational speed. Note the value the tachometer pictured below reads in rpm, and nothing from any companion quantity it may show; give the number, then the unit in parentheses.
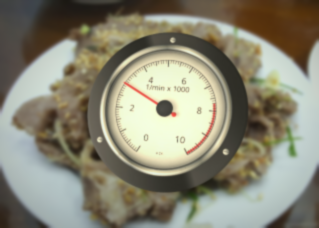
3000 (rpm)
